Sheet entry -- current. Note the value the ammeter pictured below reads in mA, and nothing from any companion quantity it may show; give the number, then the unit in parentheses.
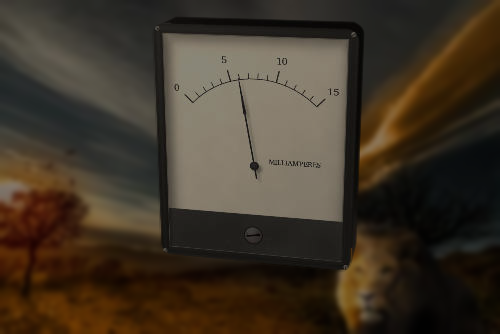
6 (mA)
